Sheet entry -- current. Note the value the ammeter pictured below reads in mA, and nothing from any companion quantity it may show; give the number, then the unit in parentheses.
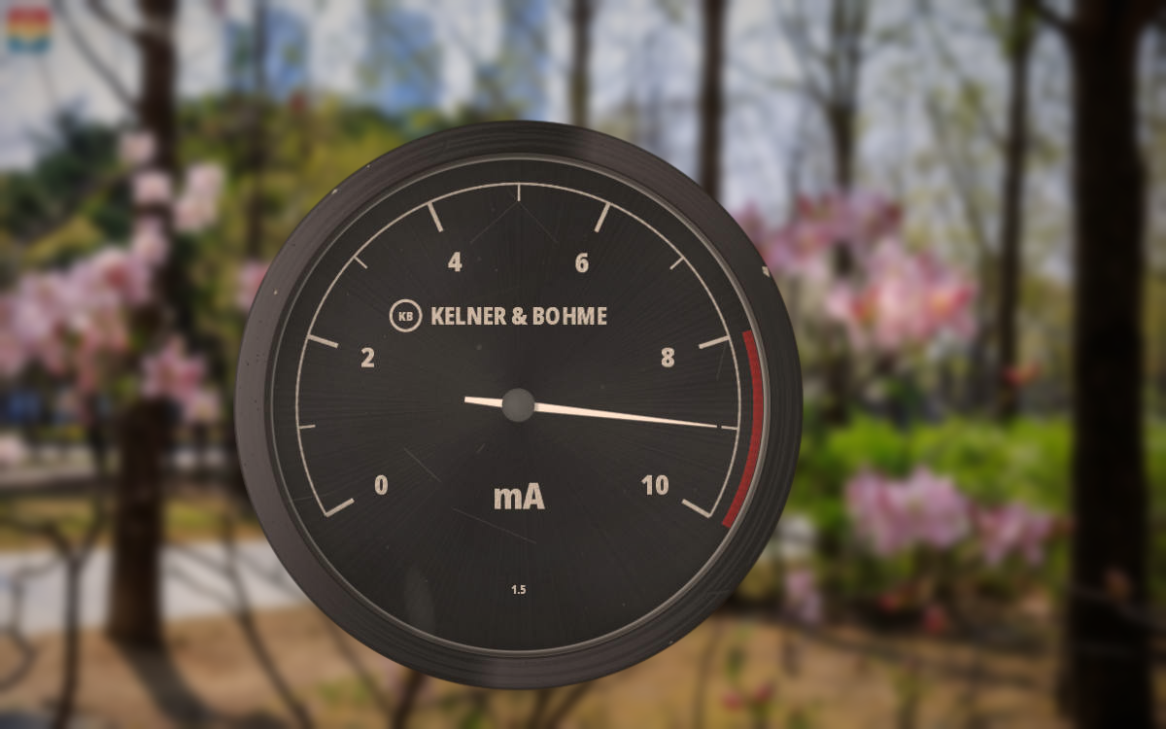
9 (mA)
